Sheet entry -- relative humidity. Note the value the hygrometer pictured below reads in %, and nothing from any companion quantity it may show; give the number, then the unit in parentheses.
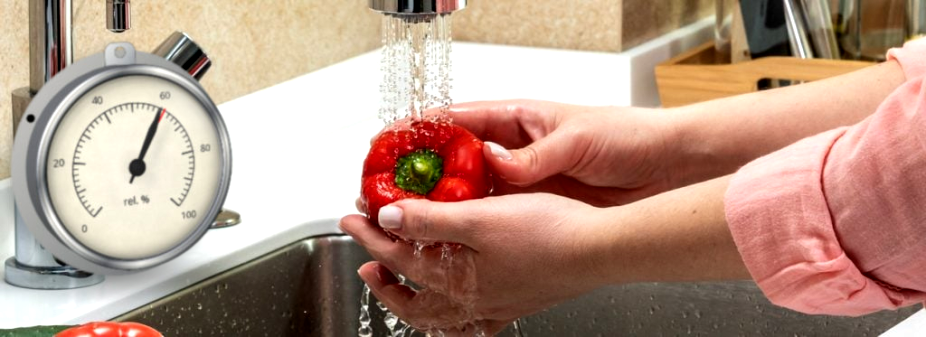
60 (%)
